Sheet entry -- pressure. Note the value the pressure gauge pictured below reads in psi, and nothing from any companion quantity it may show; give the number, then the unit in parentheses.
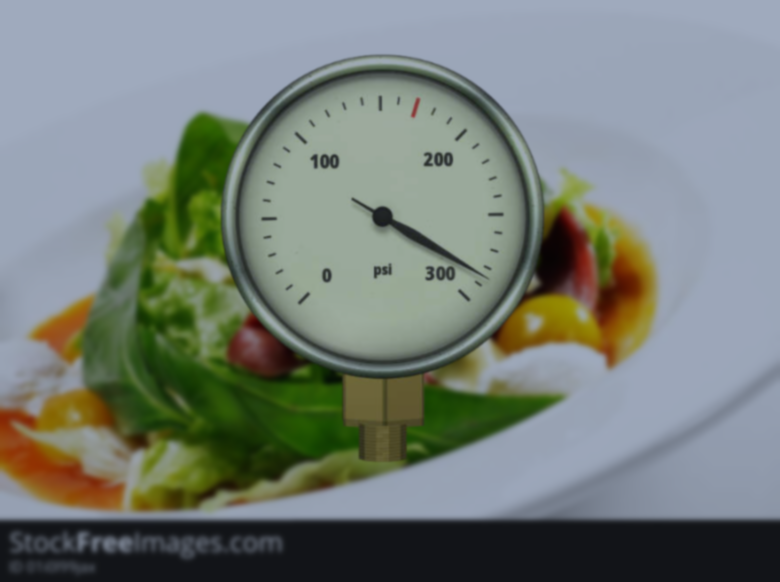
285 (psi)
